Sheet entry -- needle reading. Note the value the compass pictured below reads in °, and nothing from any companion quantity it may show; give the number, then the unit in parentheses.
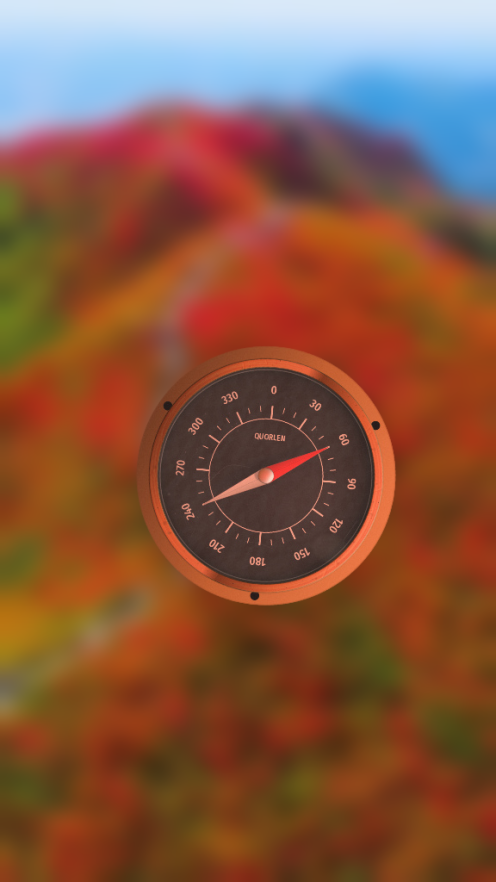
60 (°)
